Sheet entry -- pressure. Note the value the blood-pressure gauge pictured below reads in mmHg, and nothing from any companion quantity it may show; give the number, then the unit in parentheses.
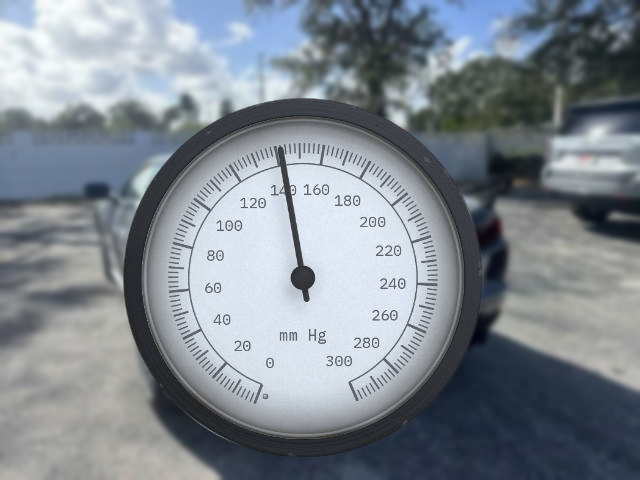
142 (mmHg)
